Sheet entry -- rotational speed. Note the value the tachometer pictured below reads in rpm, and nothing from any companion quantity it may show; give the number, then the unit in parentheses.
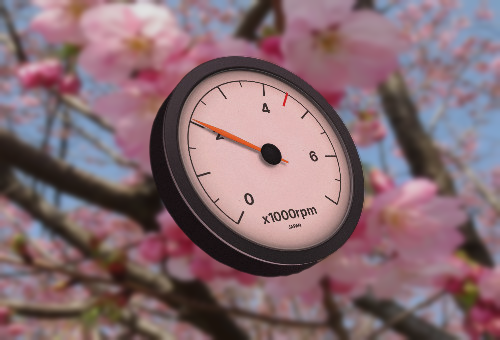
2000 (rpm)
